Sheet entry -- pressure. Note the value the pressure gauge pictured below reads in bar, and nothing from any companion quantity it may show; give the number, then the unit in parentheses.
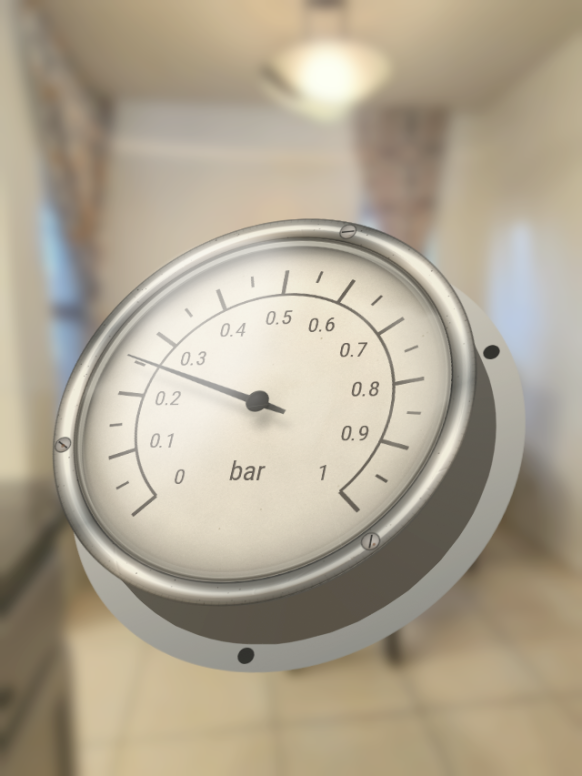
0.25 (bar)
